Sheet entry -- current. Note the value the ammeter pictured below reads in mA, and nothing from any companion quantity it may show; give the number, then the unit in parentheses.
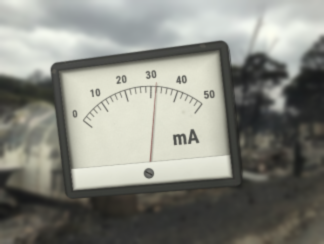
32 (mA)
